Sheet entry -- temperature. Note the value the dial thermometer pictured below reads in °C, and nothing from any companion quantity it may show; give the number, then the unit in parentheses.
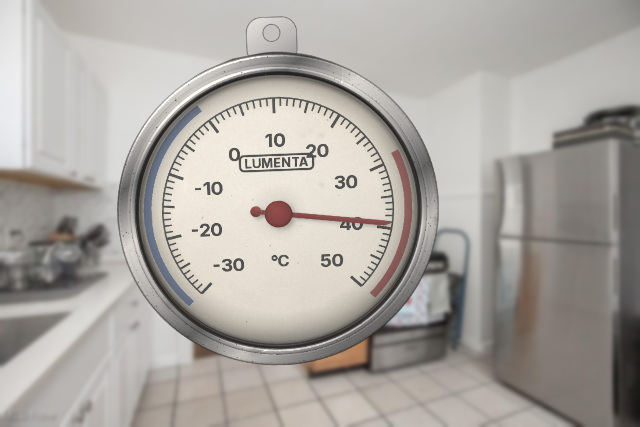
39 (°C)
